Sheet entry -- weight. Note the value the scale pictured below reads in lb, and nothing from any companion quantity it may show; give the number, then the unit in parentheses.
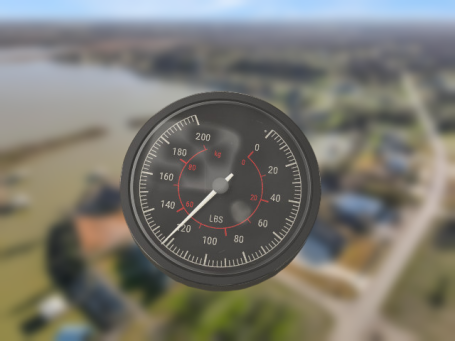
122 (lb)
